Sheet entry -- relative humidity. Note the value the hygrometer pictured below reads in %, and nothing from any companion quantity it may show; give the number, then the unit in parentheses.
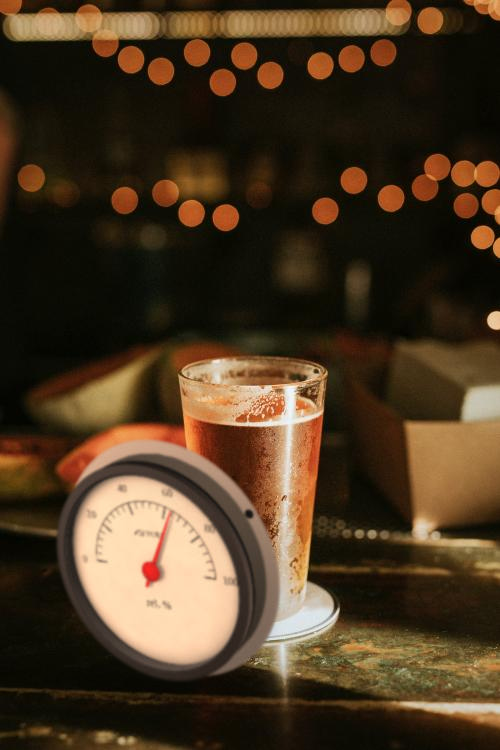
64 (%)
